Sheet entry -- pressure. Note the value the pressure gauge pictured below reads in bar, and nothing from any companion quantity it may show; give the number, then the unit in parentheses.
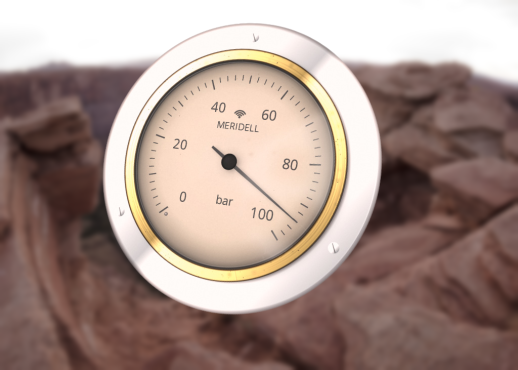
94 (bar)
